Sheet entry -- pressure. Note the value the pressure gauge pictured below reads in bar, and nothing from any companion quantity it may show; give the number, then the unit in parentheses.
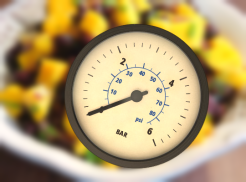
0 (bar)
